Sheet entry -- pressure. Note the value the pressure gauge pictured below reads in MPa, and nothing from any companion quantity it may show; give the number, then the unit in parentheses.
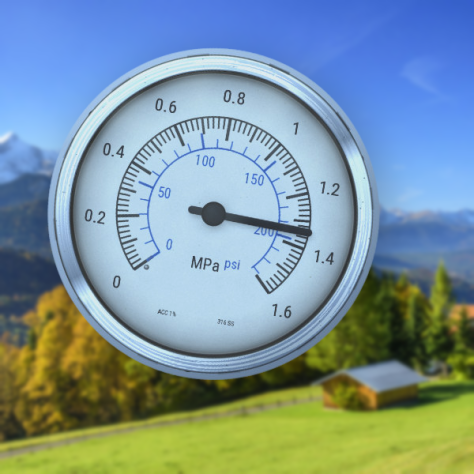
1.34 (MPa)
